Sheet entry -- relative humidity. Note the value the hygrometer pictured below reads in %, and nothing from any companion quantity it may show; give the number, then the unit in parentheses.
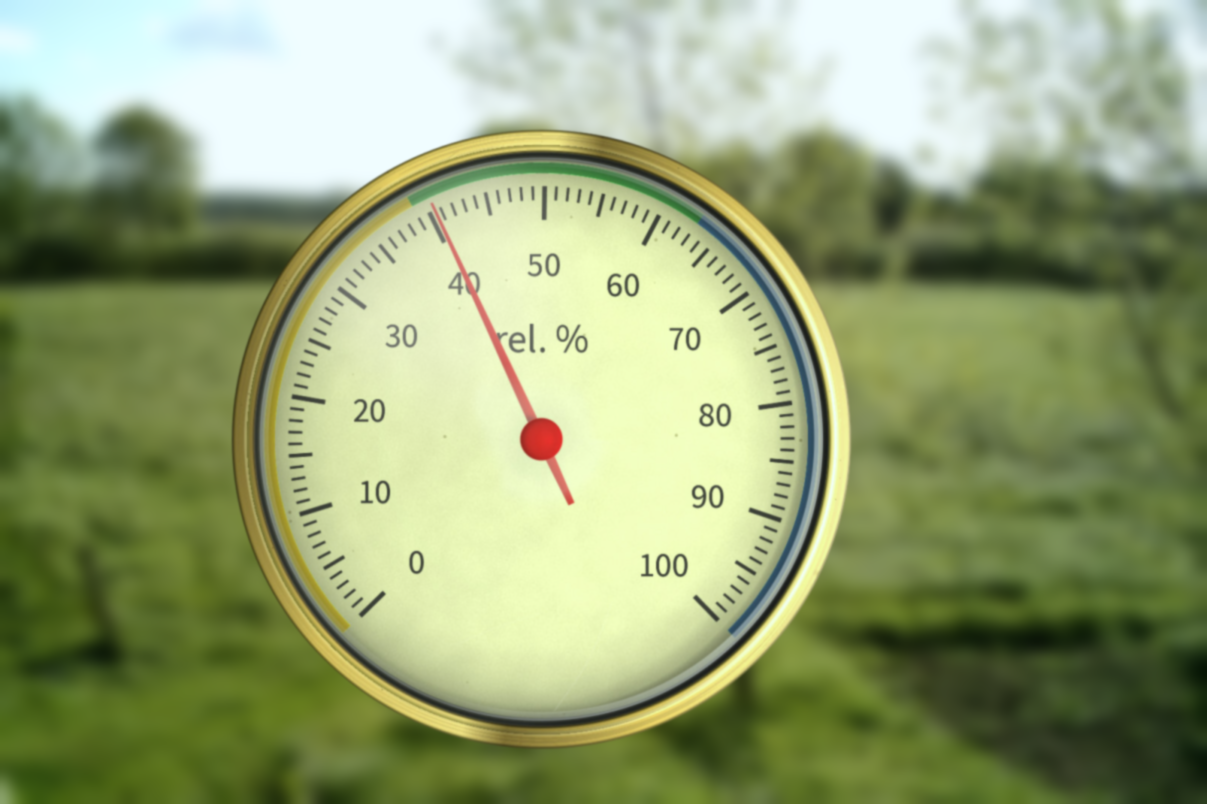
40.5 (%)
